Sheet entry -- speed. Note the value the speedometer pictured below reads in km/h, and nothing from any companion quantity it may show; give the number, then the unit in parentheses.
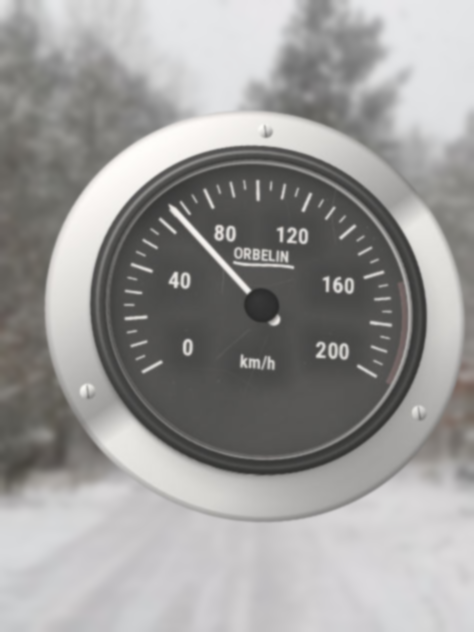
65 (km/h)
